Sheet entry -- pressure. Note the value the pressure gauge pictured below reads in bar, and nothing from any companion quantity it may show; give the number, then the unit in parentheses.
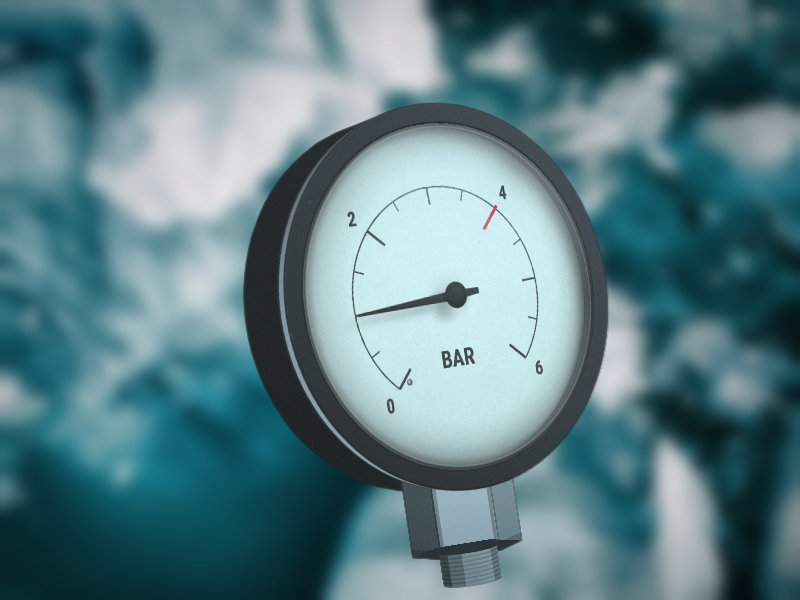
1 (bar)
